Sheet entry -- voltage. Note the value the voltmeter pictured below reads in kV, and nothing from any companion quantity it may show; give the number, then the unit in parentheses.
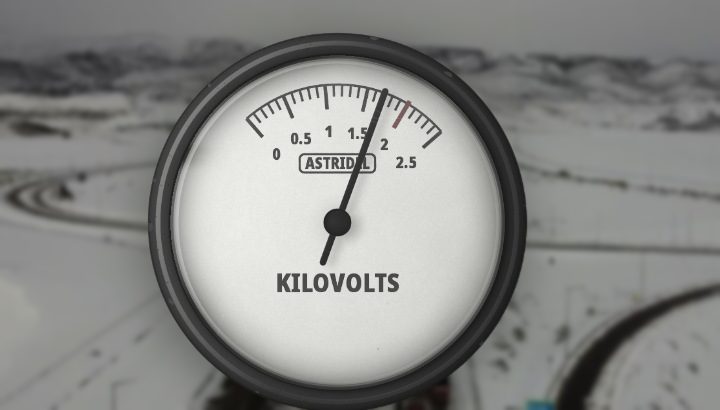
1.7 (kV)
